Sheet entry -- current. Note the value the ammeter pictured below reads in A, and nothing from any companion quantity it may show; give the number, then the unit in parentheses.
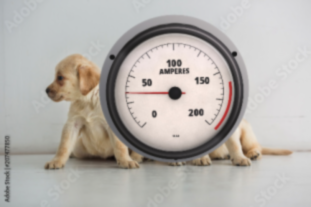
35 (A)
